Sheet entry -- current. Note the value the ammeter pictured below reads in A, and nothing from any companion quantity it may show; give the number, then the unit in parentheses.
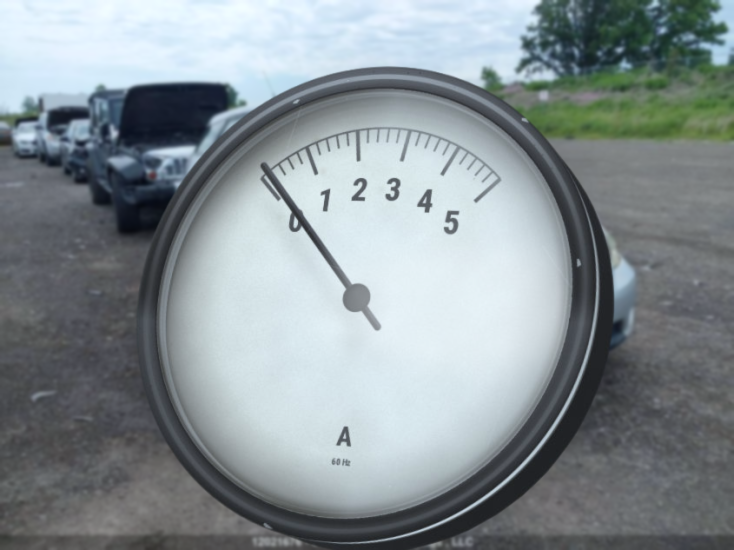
0.2 (A)
